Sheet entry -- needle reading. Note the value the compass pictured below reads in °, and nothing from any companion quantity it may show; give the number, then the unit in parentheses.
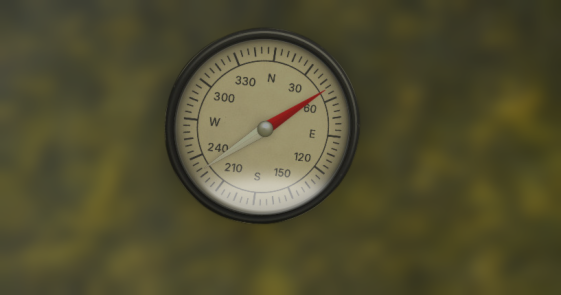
50 (°)
